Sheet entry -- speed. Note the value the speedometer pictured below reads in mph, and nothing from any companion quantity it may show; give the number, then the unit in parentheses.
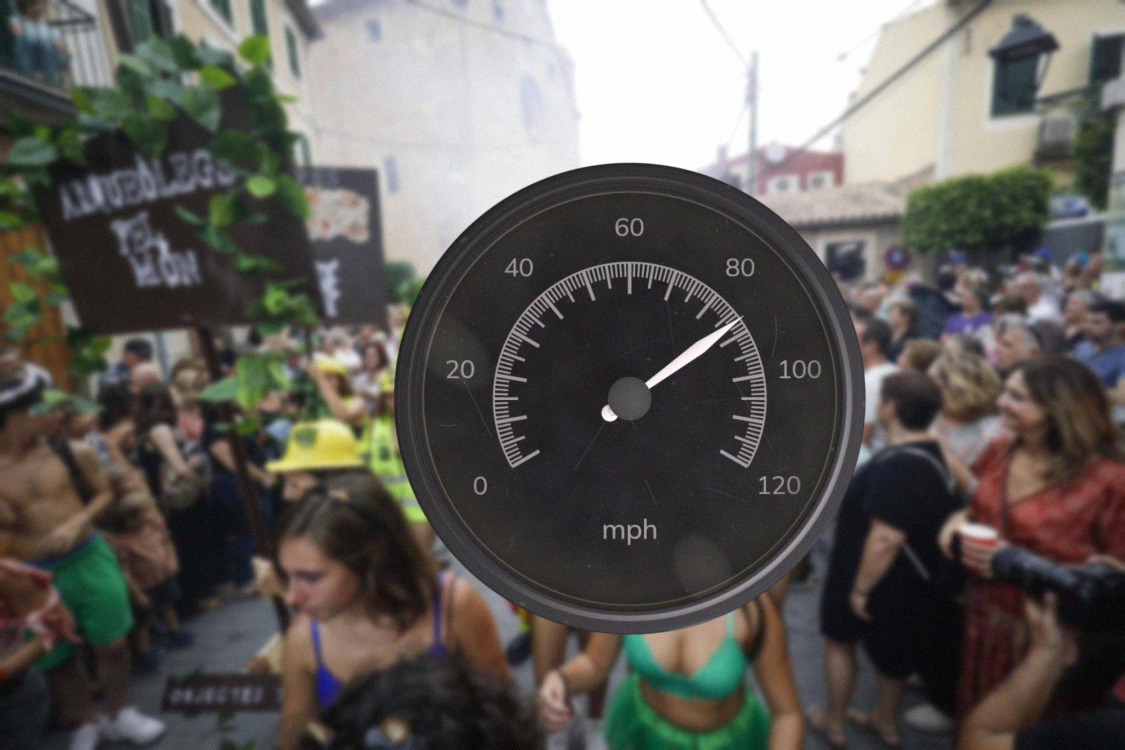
87 (mph)
